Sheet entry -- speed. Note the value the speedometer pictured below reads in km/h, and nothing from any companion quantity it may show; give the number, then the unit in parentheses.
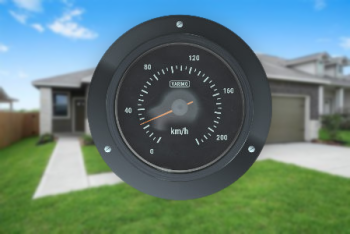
25 (km/h)
